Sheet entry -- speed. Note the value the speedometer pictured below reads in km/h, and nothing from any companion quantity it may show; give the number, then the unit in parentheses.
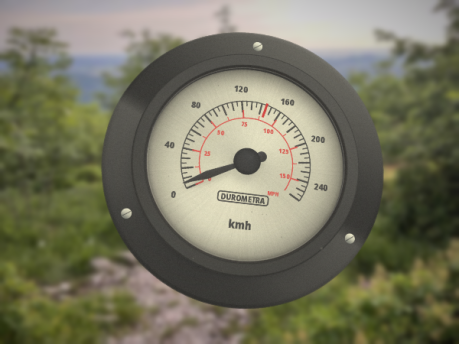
5 (km/h)
